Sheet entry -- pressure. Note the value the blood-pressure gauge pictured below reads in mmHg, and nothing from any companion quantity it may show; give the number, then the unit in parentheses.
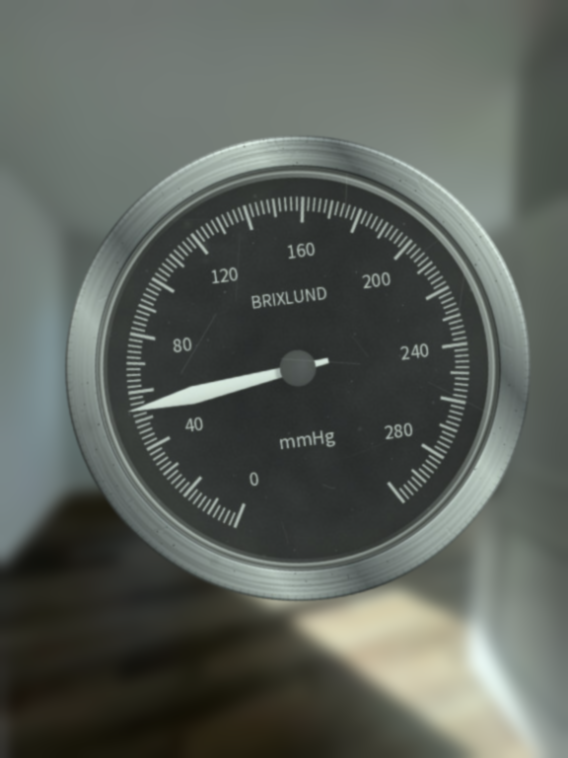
54 (mmHg)
